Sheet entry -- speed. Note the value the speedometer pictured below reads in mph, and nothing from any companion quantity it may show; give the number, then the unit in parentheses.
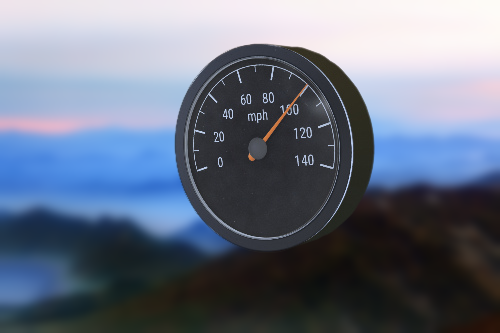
100 (mph)
